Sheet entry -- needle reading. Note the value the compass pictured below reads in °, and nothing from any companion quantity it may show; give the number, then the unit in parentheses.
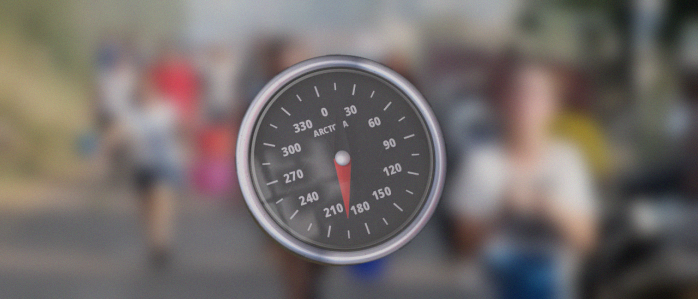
195 (°)
